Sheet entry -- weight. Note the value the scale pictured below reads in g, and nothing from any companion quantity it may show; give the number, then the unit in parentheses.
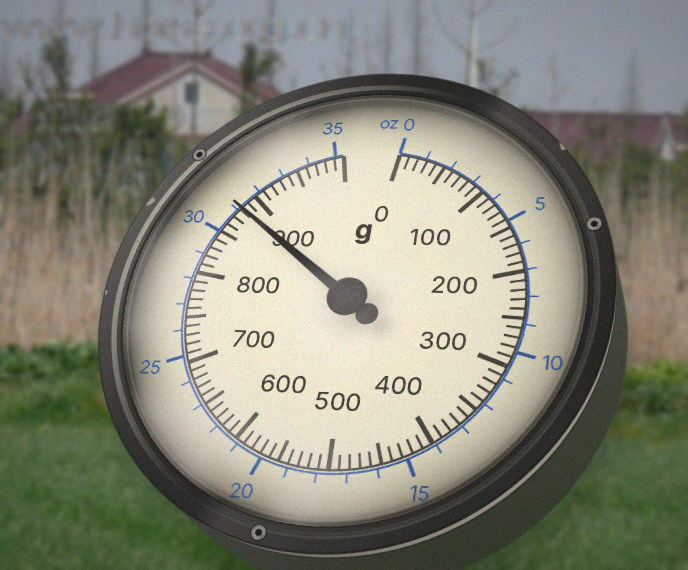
880 (g)
